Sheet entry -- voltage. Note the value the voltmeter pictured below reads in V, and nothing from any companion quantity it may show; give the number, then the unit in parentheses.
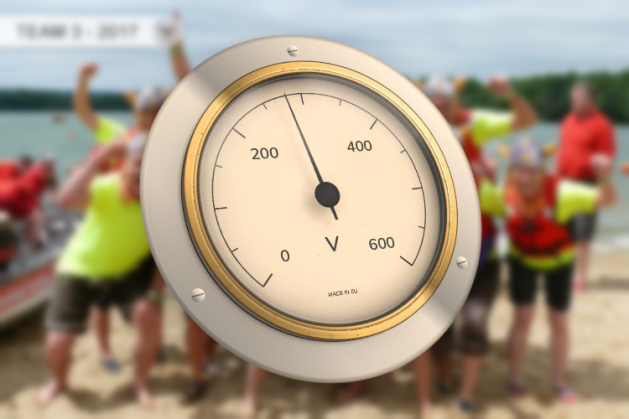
275 (V)
